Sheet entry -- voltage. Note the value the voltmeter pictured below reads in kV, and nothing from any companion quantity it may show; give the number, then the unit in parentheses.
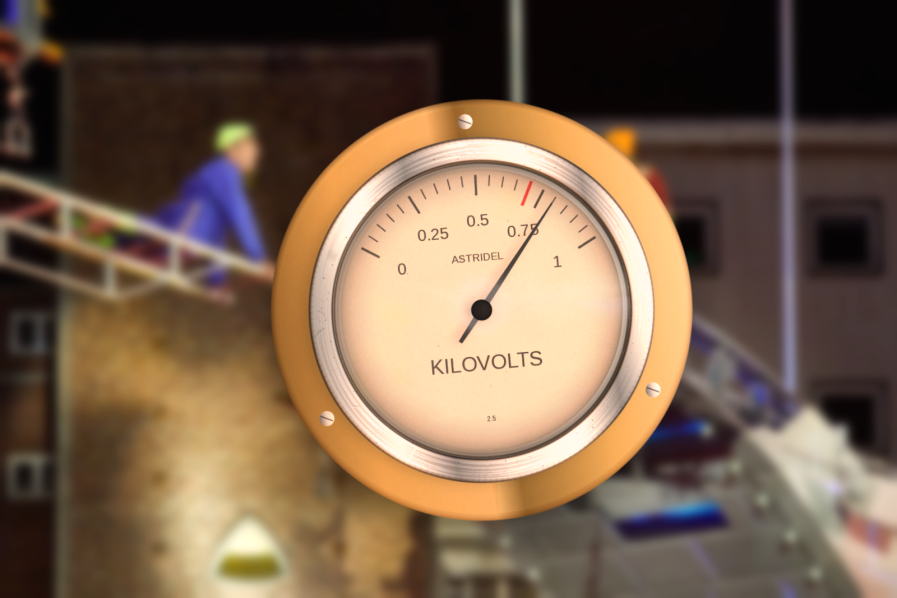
0.8 (kV)
